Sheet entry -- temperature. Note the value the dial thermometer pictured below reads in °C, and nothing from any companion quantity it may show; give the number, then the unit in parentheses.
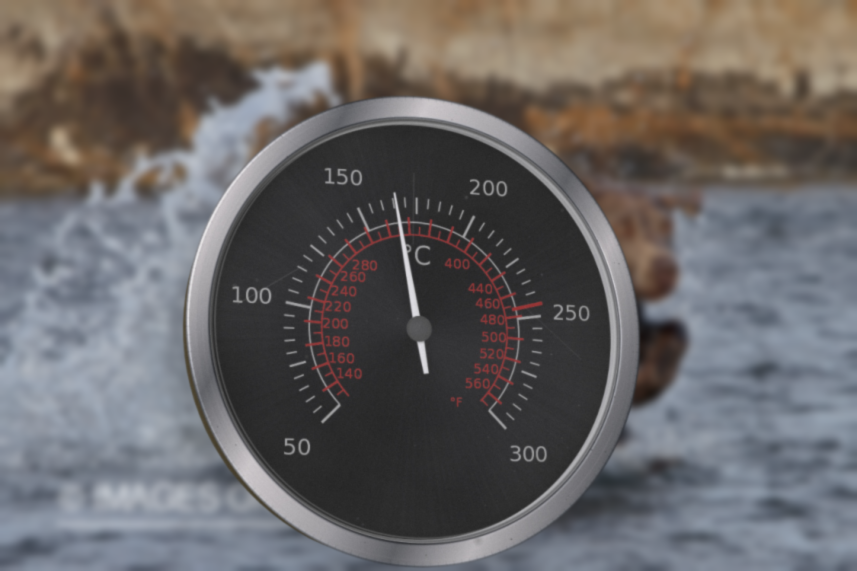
165 (°C)
